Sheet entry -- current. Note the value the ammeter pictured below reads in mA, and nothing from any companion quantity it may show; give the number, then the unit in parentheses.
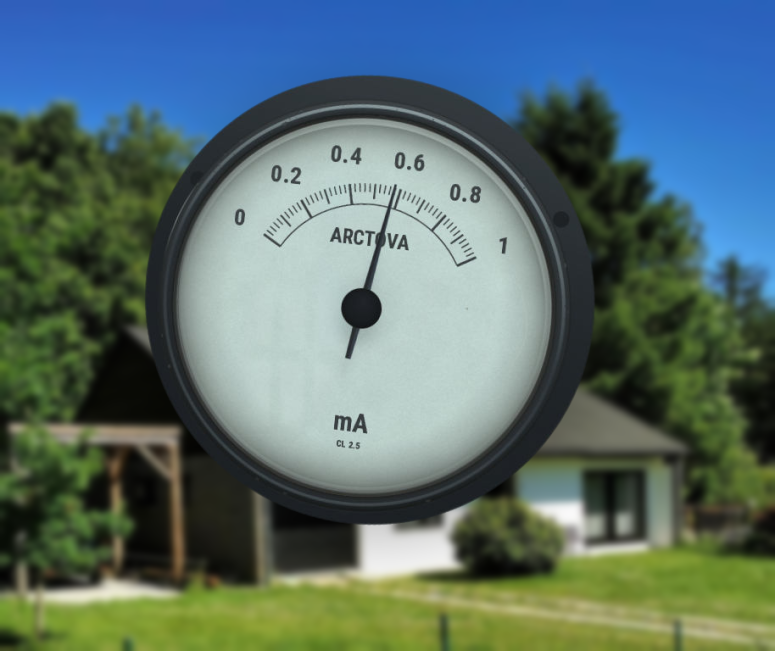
0.58 (mA)
